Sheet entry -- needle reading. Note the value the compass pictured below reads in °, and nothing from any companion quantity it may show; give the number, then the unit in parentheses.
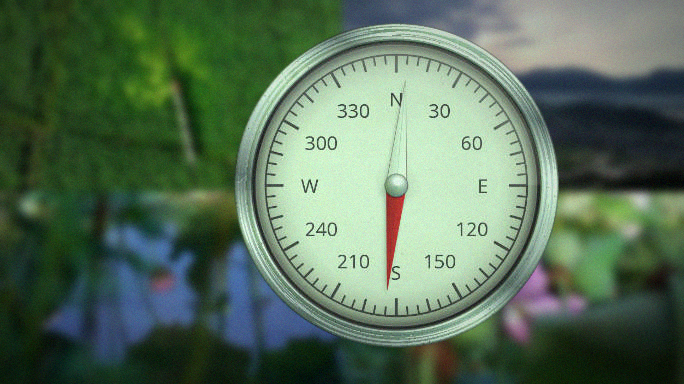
185 (°)
